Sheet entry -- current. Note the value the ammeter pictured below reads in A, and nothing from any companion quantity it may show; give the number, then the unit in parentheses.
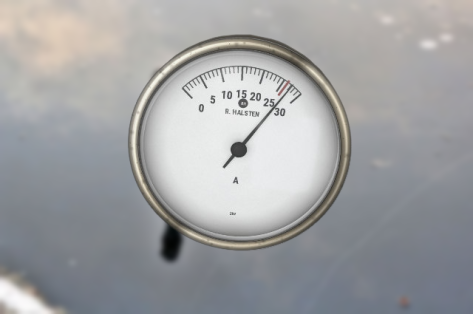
27 (A)
